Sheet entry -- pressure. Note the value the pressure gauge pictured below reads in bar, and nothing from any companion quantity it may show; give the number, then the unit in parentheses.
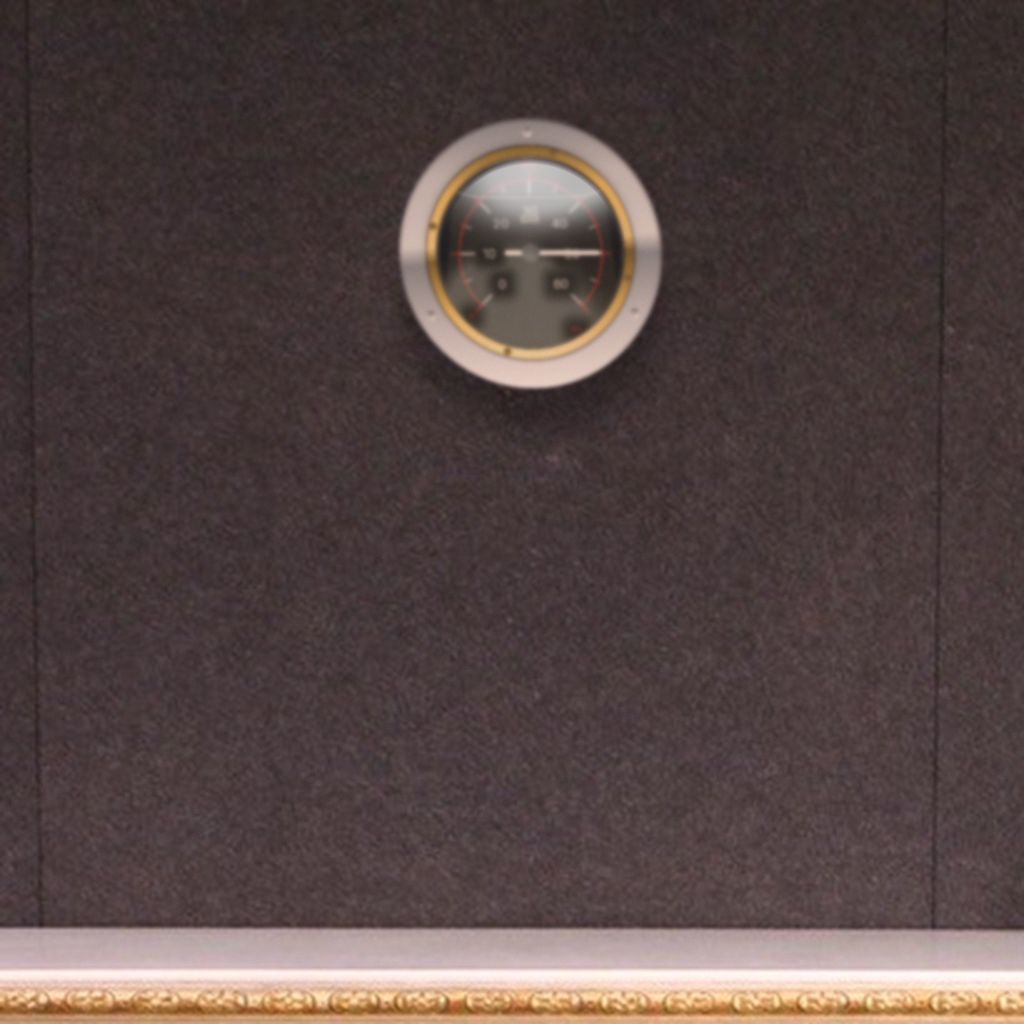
50 (bar)
